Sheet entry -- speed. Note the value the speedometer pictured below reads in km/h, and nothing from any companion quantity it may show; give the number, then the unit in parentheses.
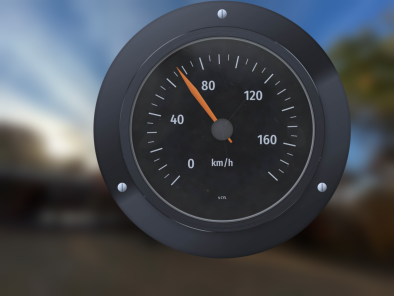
67.5 (km/h)
